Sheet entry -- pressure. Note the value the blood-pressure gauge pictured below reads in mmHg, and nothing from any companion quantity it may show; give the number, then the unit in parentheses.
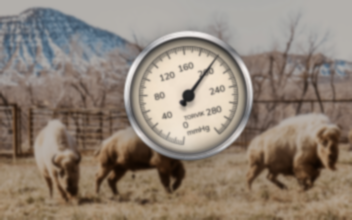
200 (mmHg)
